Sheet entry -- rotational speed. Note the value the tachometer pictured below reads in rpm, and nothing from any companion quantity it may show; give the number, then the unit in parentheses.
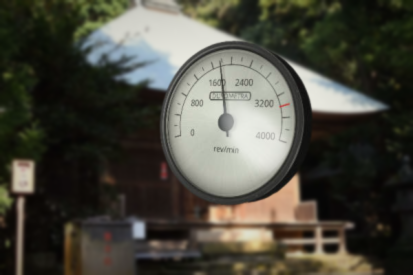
1800 (rpm)
